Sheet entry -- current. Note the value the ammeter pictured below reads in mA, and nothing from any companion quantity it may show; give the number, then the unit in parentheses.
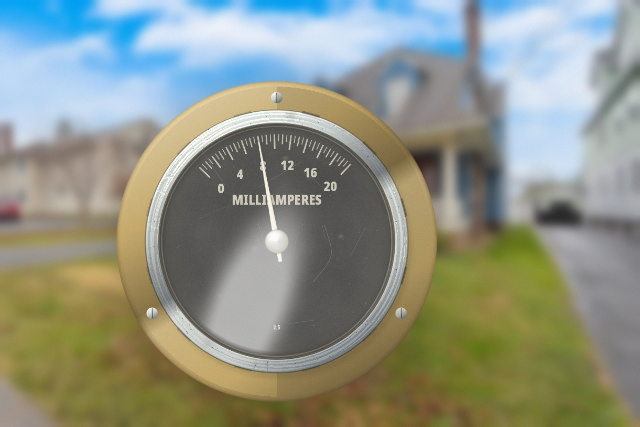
8 (mA)
